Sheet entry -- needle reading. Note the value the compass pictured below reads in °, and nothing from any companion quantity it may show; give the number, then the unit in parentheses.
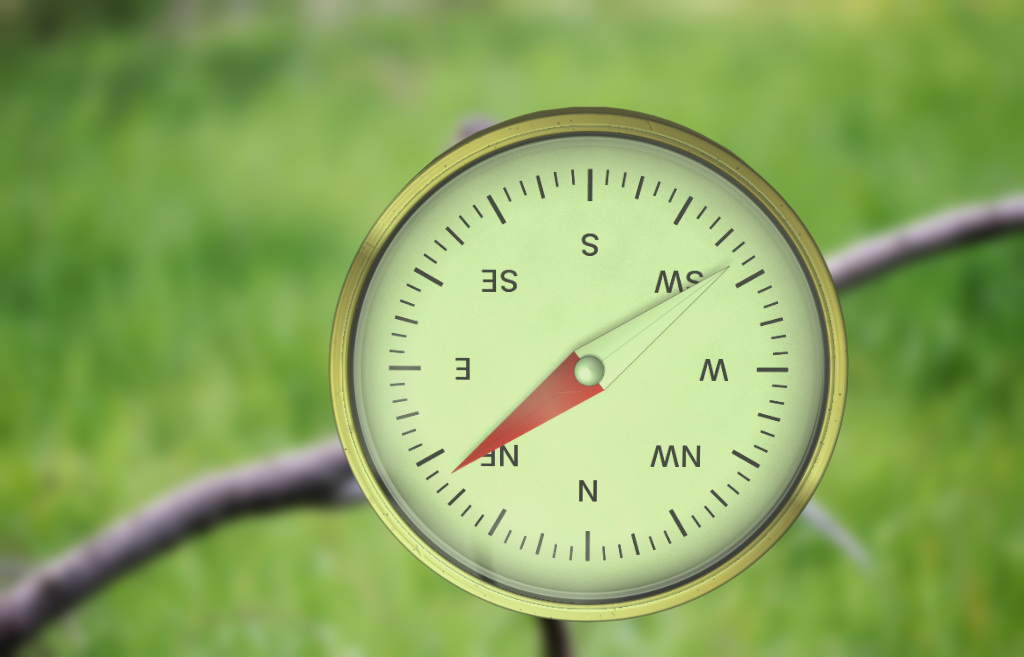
52.5 (°)
